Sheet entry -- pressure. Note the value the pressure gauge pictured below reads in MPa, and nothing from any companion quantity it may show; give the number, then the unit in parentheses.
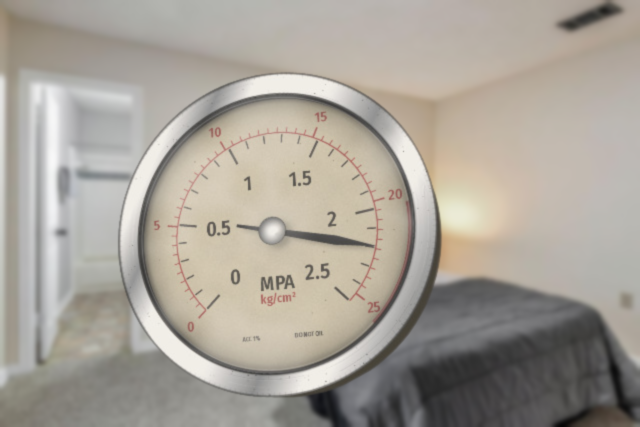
2.2 (MPa)
